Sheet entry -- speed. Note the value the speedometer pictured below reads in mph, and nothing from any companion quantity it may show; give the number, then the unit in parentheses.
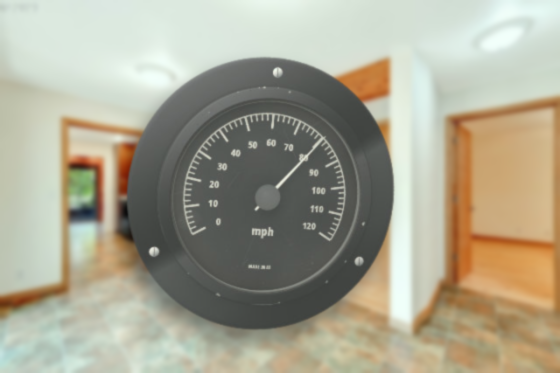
80 (mph)
